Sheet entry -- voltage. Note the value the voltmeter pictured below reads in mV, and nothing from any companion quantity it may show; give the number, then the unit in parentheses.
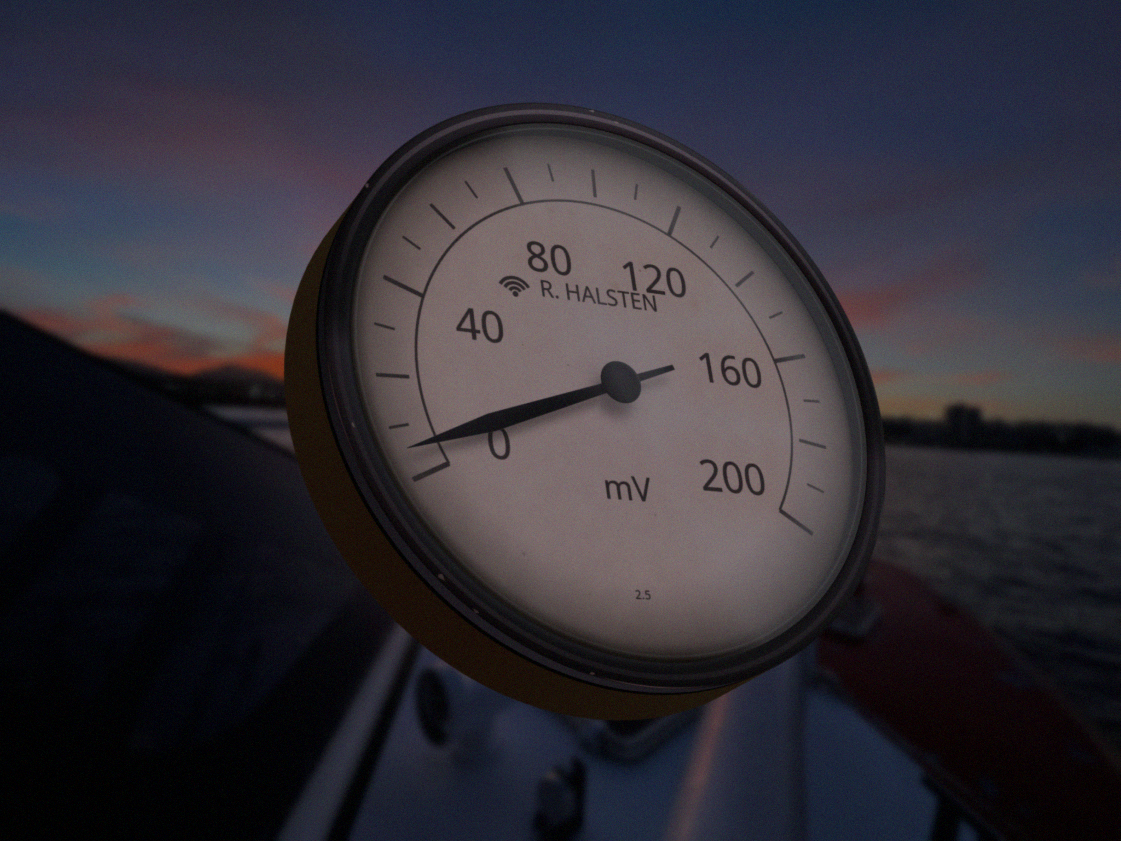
5 (mV)
